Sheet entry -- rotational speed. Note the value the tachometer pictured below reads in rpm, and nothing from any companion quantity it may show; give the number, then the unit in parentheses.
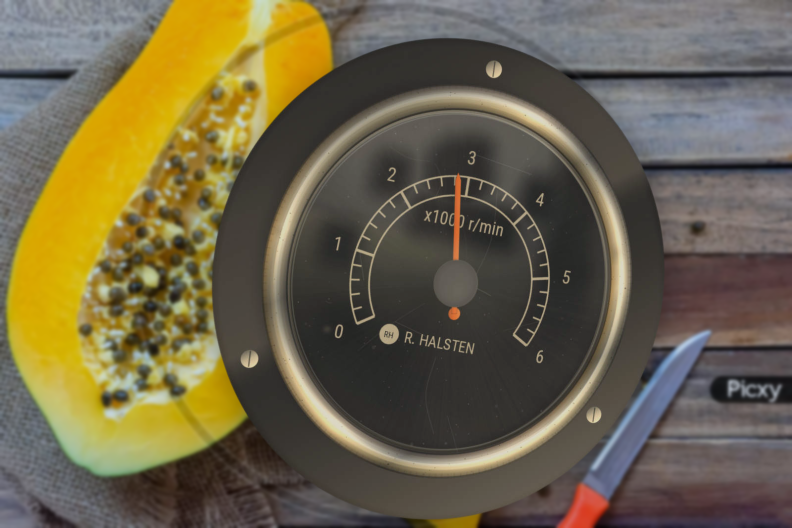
2800 (rpm)
